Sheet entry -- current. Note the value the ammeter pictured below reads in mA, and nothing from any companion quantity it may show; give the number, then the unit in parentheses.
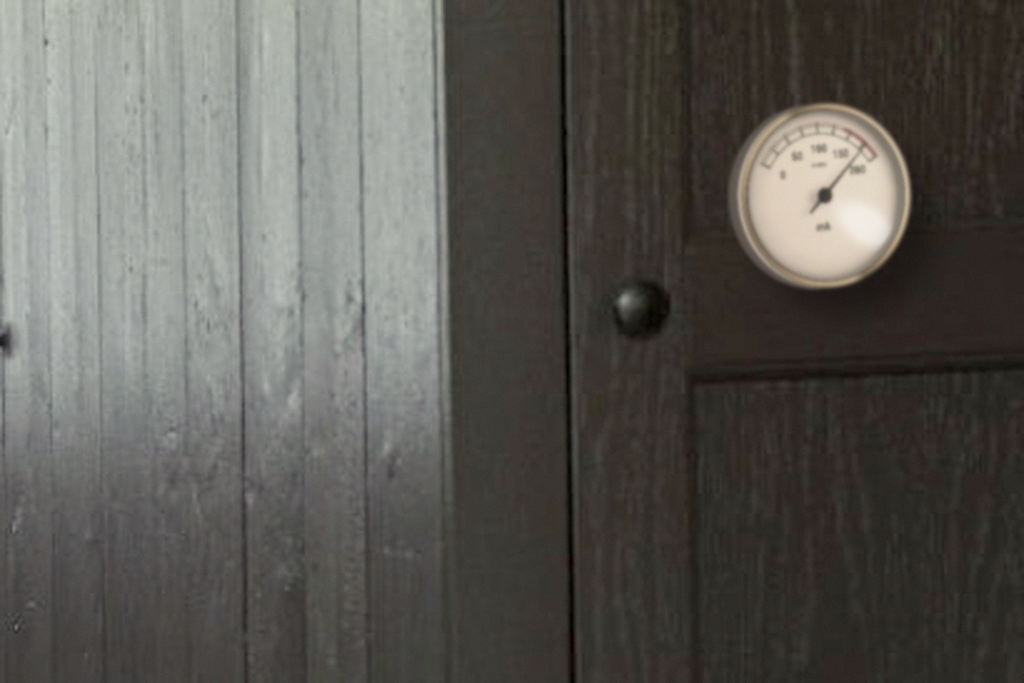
175 (mA)
